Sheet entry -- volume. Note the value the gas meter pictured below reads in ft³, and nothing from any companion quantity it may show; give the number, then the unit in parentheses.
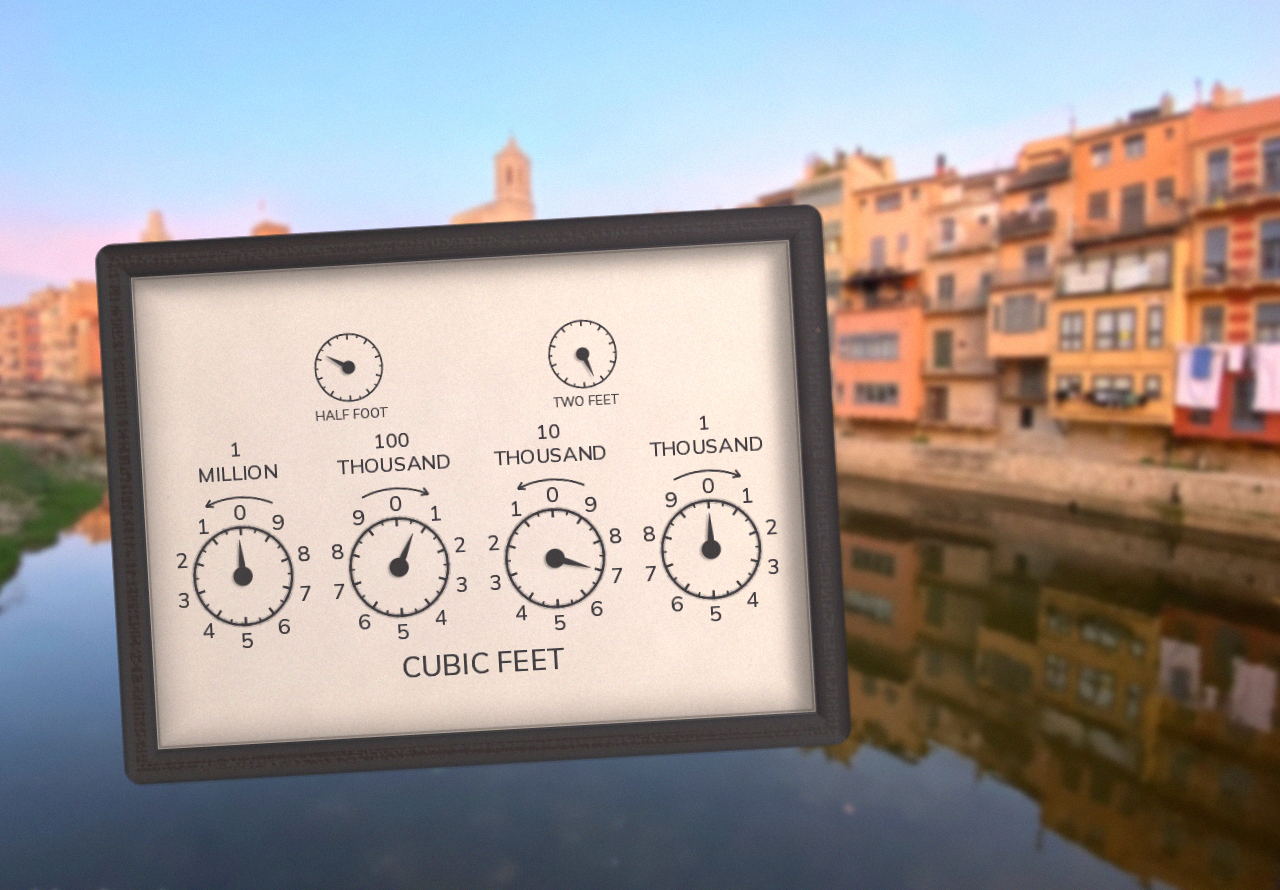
7000 (ft³)
